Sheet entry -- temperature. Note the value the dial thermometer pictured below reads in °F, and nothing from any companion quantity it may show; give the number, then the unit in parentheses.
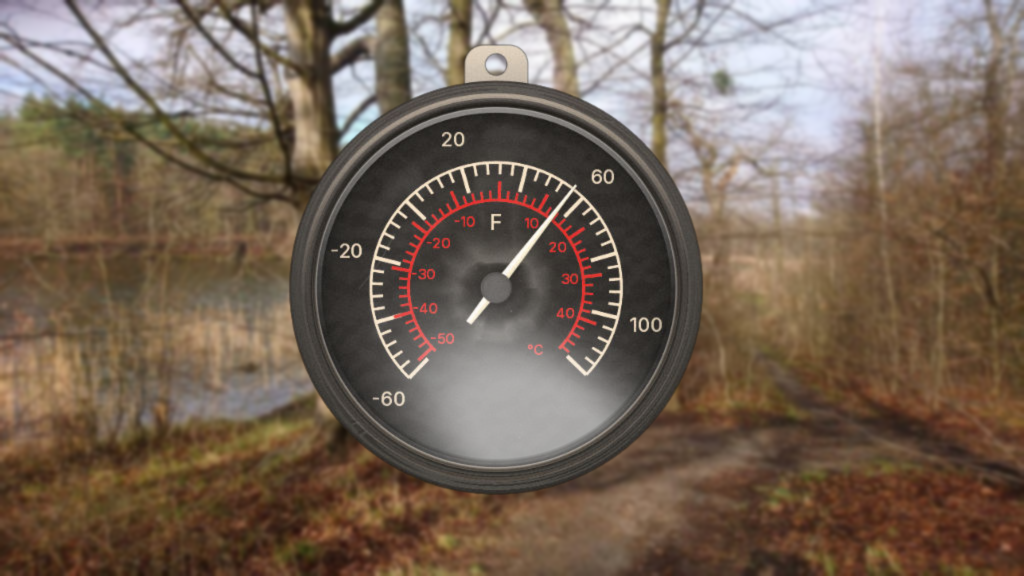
56 (°F)
